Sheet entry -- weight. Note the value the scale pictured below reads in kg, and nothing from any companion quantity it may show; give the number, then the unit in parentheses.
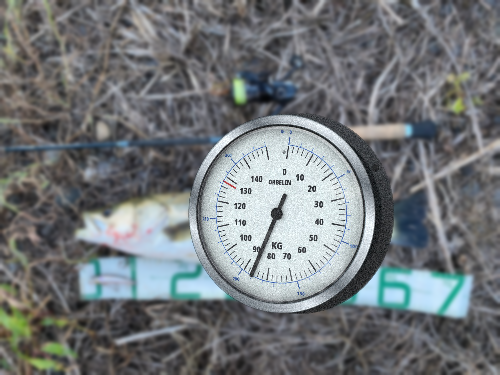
86 (kg)
